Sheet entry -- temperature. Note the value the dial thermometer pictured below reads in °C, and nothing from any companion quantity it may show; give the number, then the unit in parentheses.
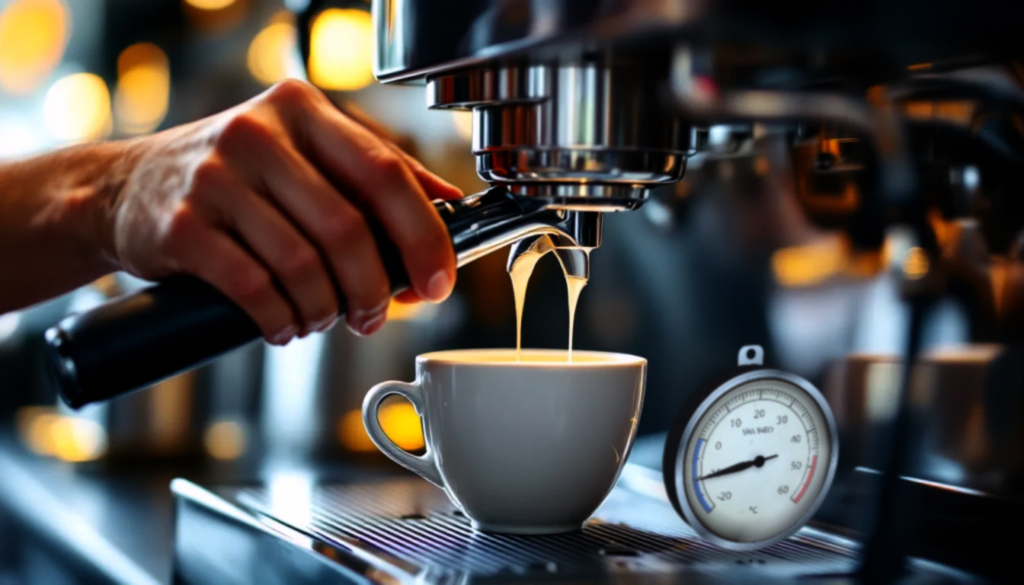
-10 (°C)
